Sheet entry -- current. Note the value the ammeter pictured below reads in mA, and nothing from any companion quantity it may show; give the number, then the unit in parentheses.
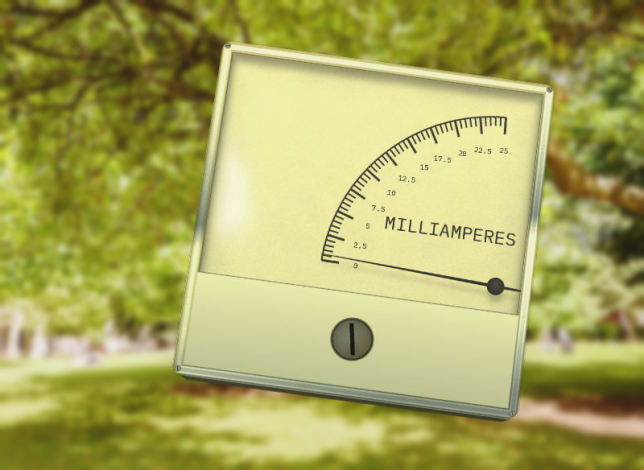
0.5 (mA)
